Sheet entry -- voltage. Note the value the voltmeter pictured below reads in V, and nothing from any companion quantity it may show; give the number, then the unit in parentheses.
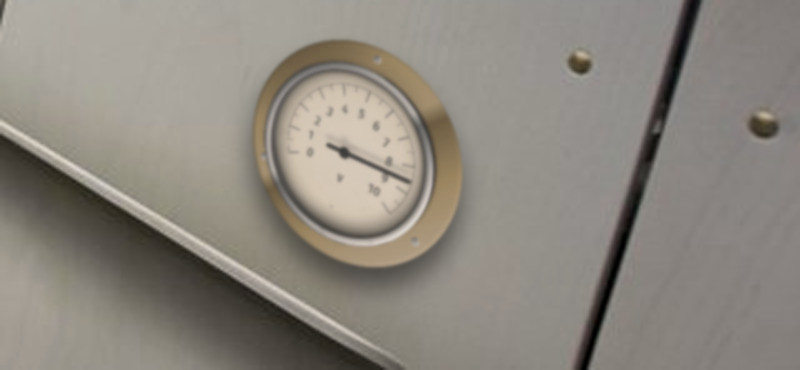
8.5 (V)
